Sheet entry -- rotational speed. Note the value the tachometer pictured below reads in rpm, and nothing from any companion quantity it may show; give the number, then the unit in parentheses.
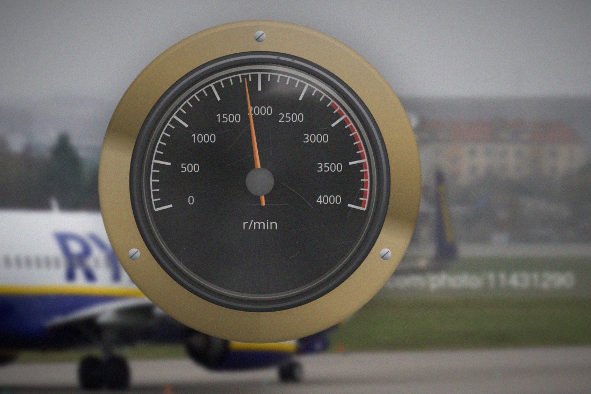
1850 (rpm)
